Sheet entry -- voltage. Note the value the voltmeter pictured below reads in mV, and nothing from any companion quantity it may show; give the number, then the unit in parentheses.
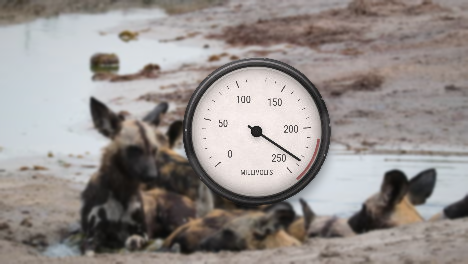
235 (mV)
